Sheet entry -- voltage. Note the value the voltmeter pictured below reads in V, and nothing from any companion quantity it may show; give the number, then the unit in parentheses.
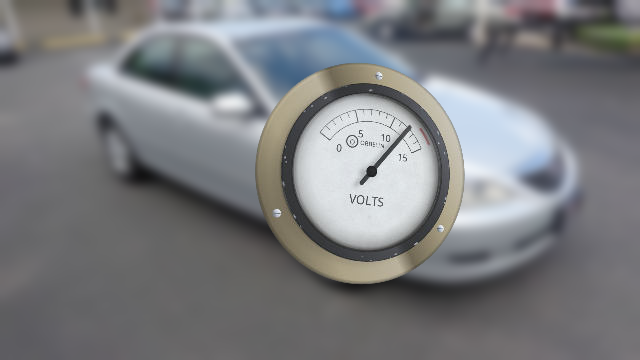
12 (V)
